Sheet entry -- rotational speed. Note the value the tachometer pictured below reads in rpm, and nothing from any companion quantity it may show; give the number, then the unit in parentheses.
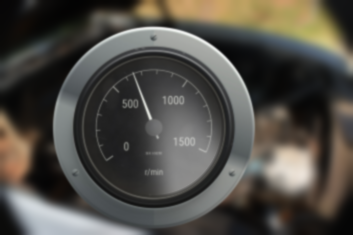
650 (rpm)
